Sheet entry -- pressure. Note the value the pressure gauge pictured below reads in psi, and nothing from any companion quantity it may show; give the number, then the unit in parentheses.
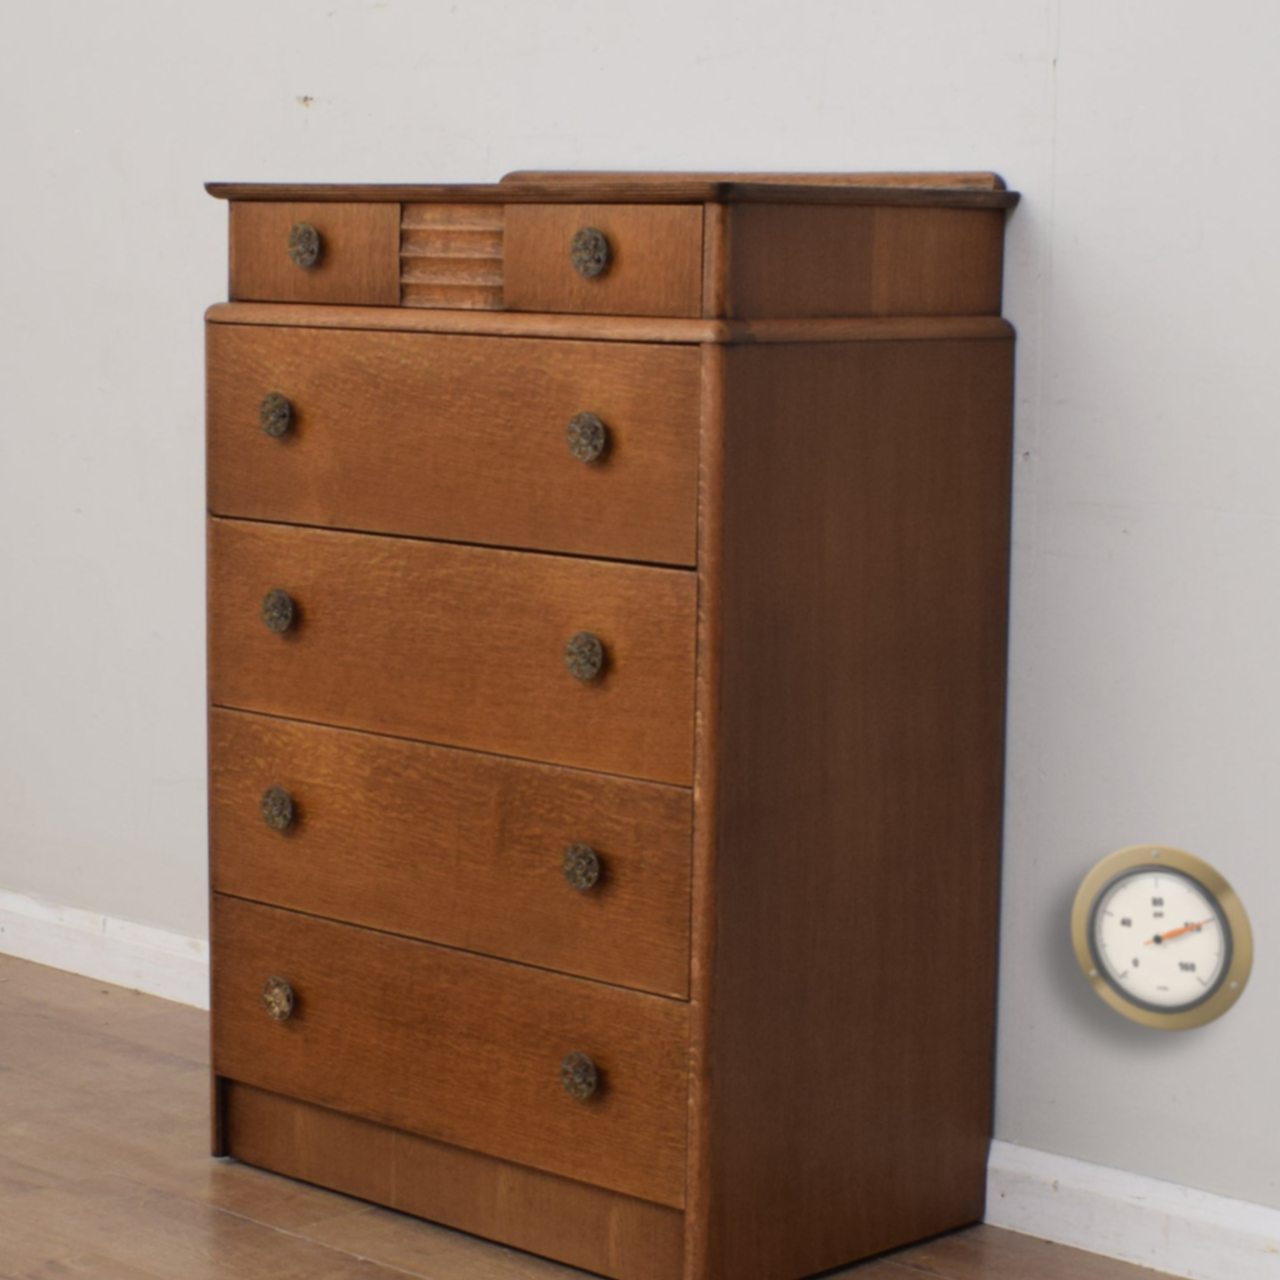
120 (psi)
